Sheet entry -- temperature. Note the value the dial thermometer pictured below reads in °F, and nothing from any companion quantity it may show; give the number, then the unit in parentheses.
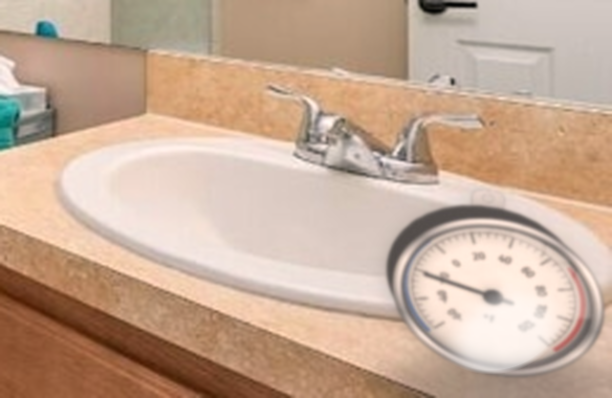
-20 (°F)
